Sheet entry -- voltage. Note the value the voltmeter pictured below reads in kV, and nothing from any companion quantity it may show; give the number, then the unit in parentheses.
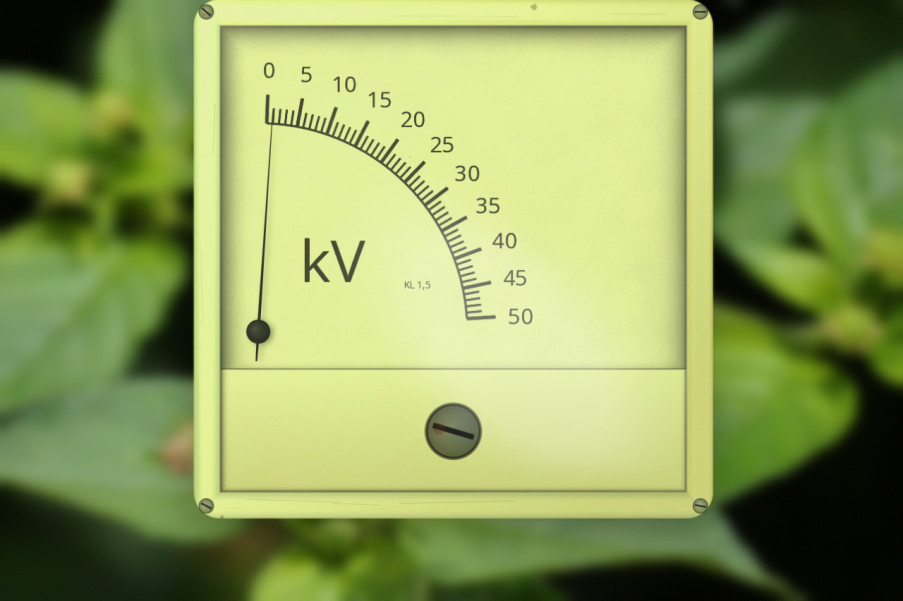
1 (kV)
